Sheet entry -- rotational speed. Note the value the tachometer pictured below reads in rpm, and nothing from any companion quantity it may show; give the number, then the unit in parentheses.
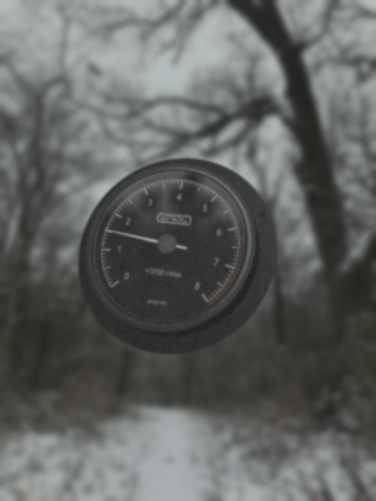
1500 (rpm)
